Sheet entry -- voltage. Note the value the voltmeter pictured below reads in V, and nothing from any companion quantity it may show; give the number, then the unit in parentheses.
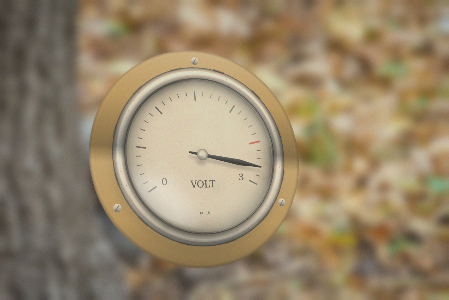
2.8 (V)
